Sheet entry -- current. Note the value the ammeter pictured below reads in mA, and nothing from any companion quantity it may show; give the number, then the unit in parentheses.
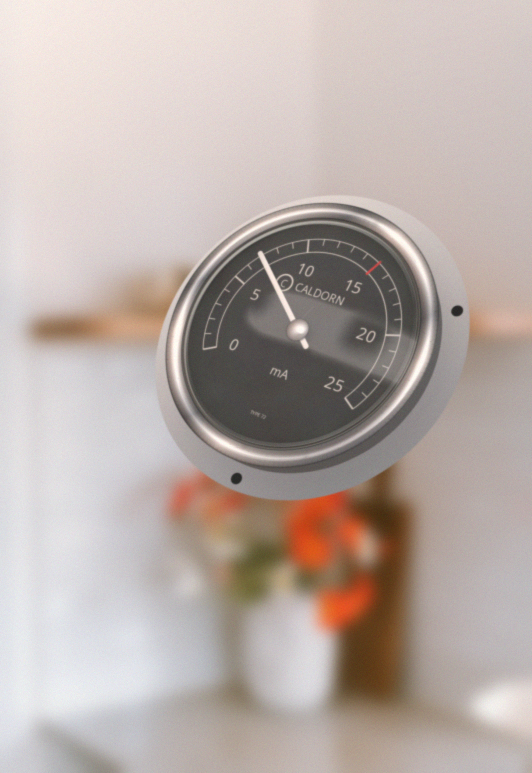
7 (mA)
